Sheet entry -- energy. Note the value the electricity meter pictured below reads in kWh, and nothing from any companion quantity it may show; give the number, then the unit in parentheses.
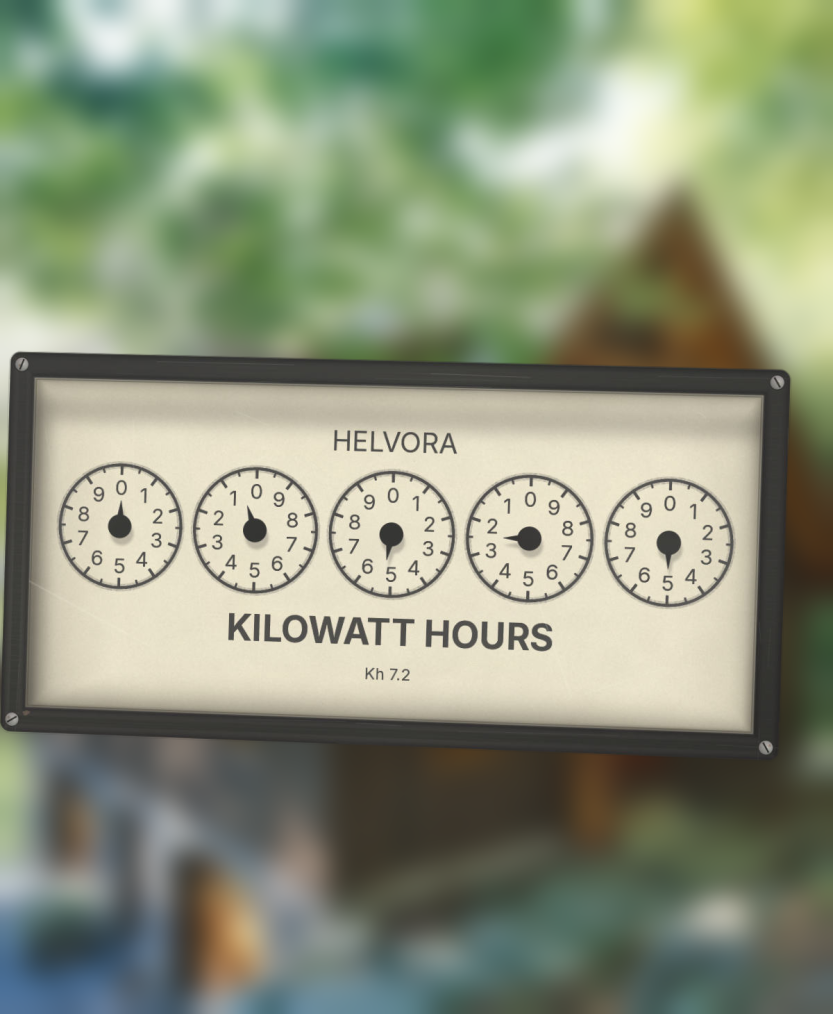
525 (kWh)
